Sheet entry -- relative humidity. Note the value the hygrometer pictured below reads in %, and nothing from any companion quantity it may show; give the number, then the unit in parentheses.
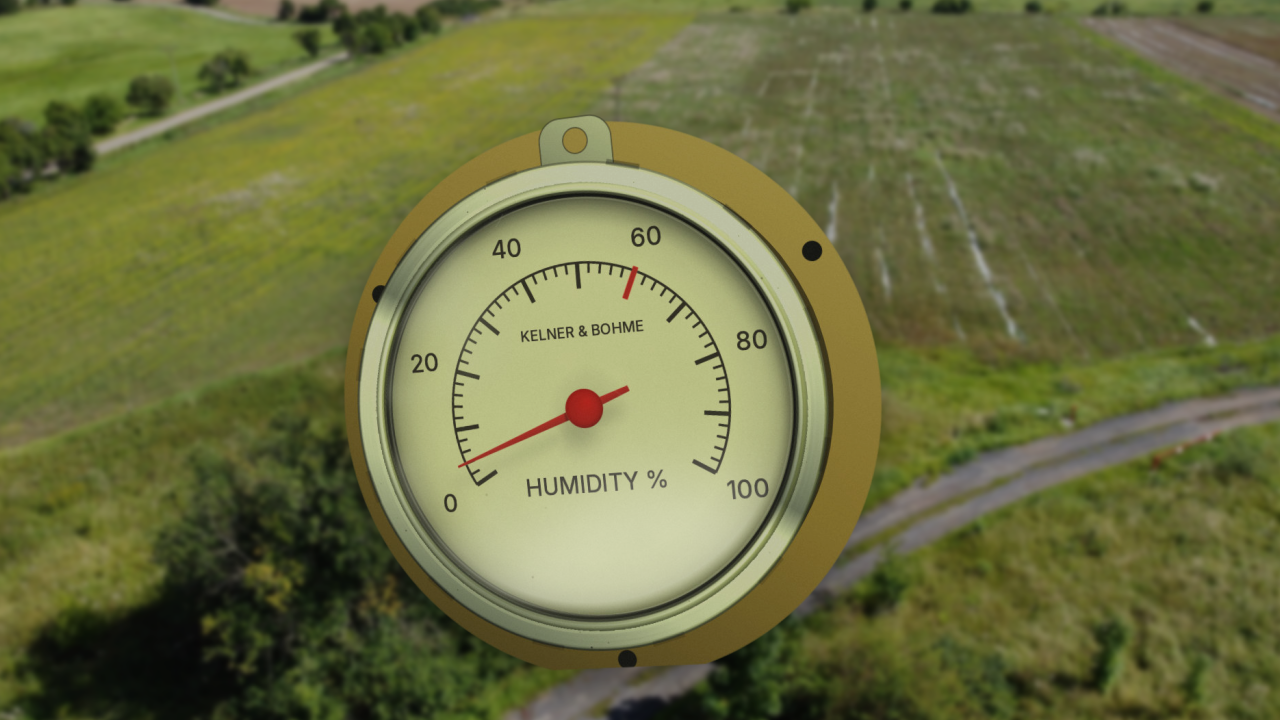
4 (%)
